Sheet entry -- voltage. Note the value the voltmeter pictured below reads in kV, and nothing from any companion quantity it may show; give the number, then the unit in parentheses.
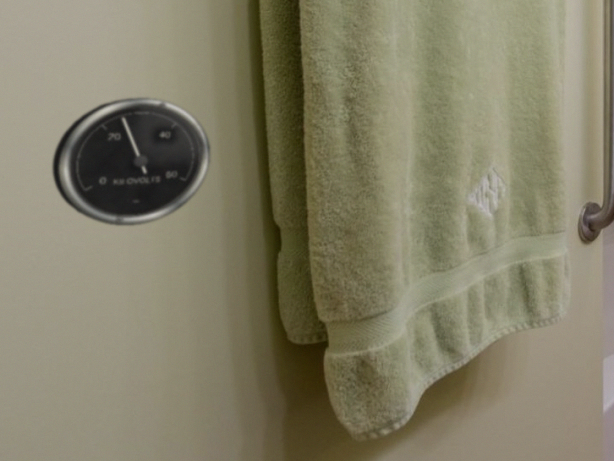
25 (kV)
